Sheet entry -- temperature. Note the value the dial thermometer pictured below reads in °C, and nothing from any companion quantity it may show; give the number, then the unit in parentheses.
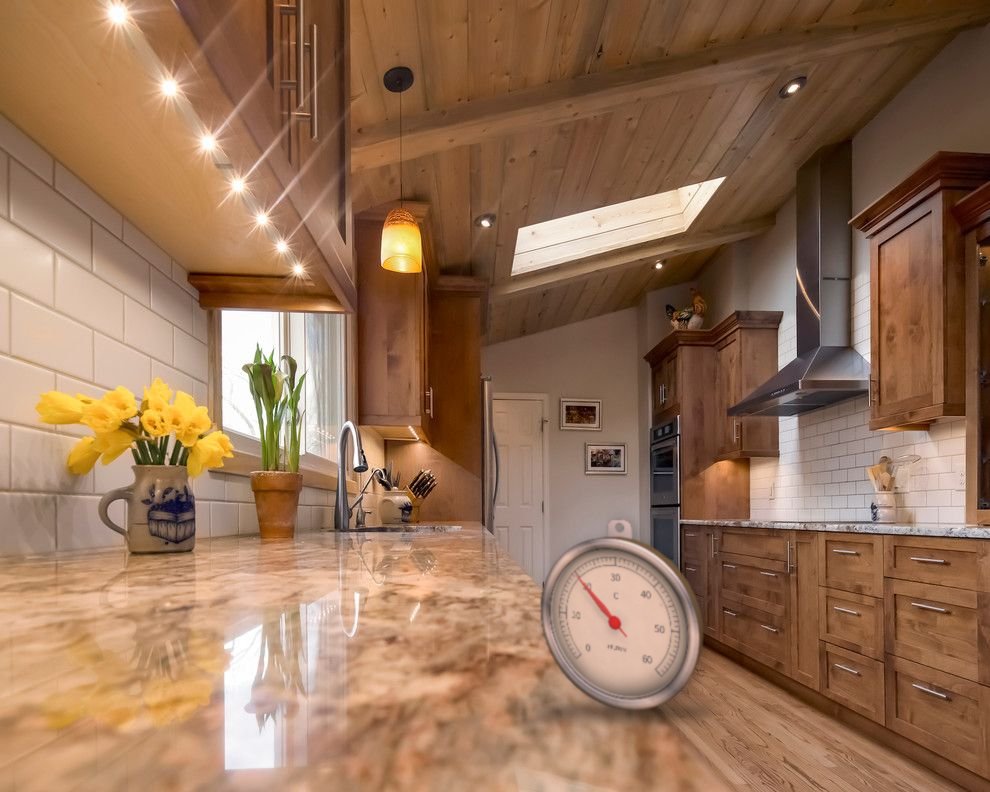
20 (°C)
